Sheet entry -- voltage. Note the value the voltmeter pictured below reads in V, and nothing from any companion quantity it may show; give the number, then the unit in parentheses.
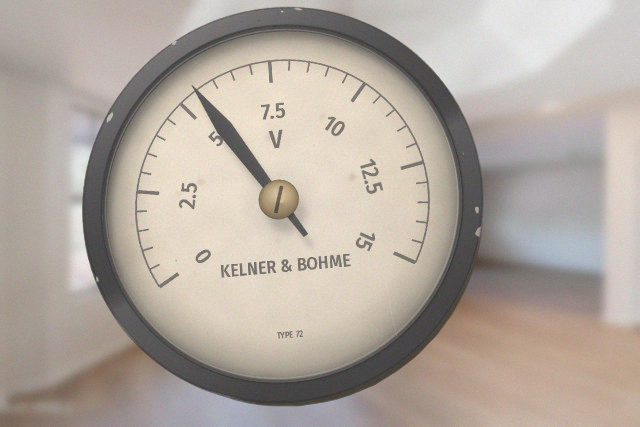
5.5 (V)
